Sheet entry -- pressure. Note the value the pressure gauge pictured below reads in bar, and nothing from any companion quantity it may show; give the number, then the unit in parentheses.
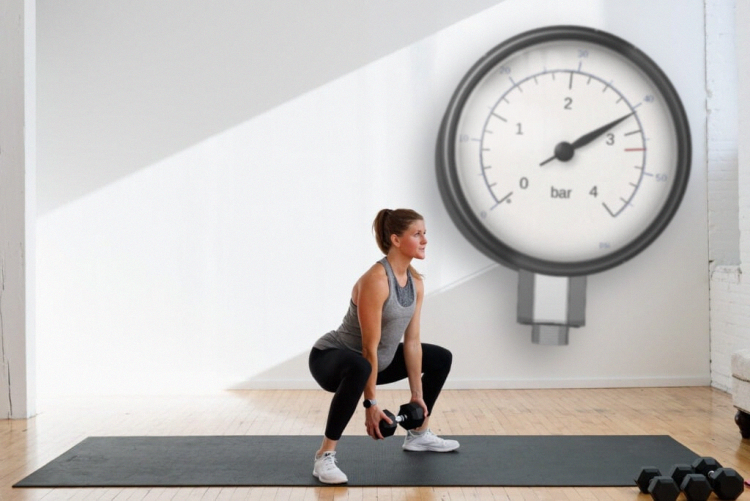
2.8 (bar)
